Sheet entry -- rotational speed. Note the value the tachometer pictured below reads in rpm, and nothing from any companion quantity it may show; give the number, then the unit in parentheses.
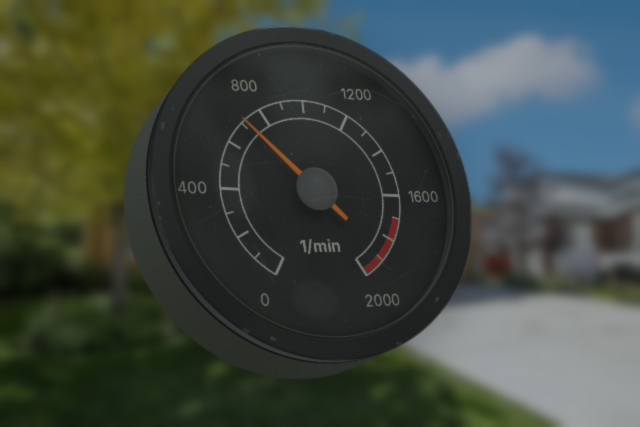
700 (rpm)
